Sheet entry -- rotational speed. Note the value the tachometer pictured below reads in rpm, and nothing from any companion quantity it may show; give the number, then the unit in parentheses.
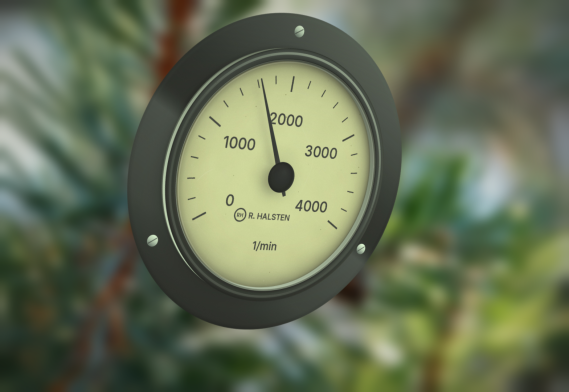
1600 (rpm)
